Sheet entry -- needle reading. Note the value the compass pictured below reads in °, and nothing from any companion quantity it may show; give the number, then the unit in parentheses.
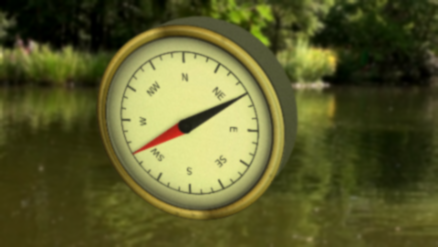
240 (°)
